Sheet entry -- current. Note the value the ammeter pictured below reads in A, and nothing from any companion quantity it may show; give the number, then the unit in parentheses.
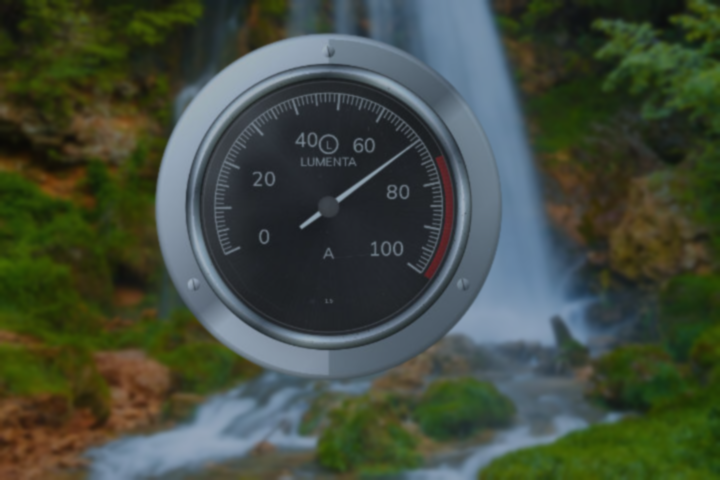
70 (A)
